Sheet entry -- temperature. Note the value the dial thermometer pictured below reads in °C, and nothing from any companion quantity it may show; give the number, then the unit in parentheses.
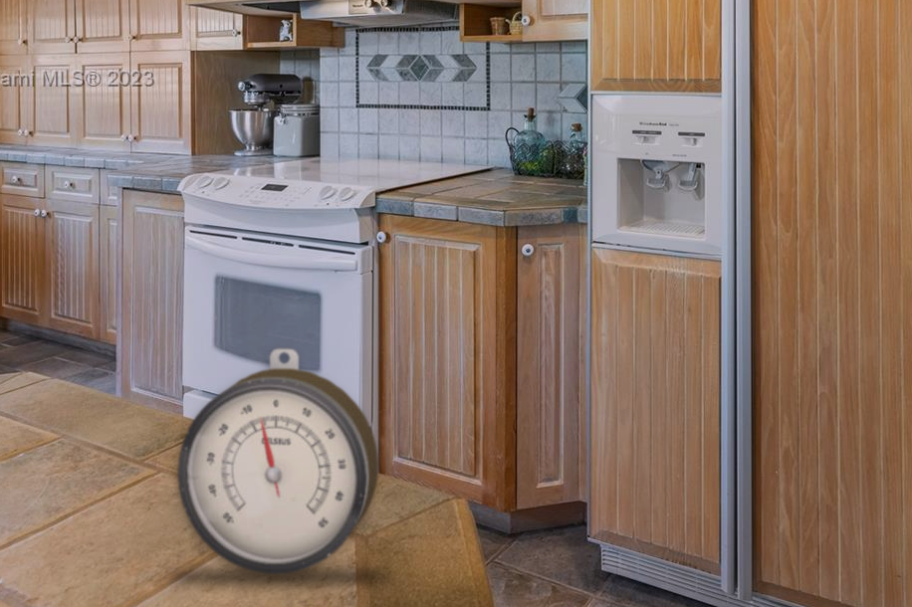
-5 (°C)
